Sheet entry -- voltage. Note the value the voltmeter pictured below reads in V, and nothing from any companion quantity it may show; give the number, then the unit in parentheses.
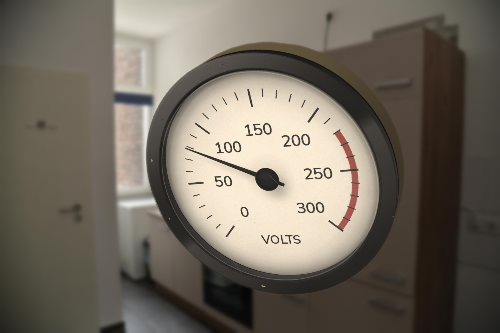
80 (V)
